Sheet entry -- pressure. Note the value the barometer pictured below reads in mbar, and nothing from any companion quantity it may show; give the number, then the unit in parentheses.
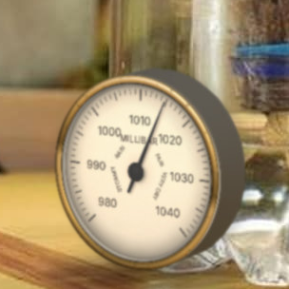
1015 (mbar)
